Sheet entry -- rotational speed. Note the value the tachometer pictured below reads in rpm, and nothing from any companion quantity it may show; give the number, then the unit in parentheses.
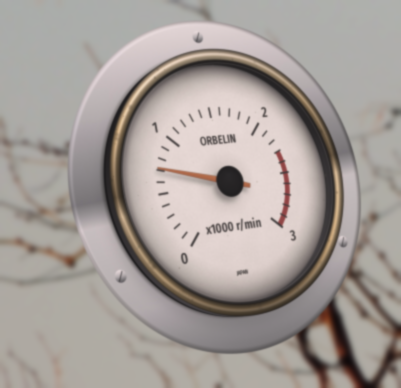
700 (rpm)
